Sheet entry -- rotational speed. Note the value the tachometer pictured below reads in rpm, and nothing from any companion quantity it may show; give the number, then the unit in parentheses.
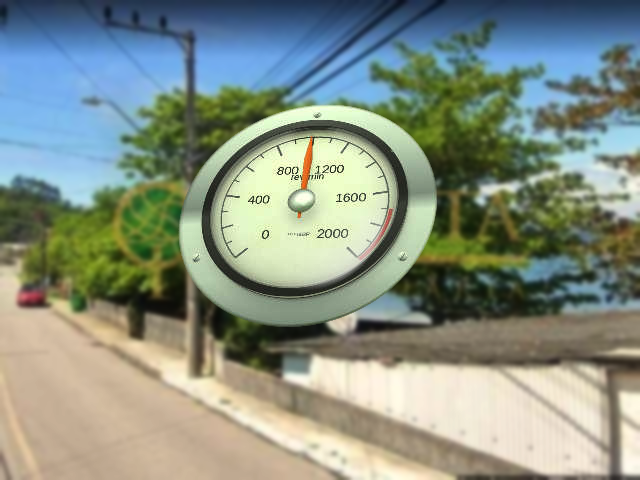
1000 (rpm)
